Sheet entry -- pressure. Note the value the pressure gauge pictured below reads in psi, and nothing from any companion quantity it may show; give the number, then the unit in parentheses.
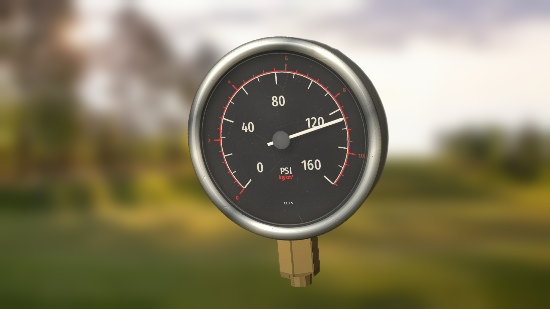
125 (psi)
